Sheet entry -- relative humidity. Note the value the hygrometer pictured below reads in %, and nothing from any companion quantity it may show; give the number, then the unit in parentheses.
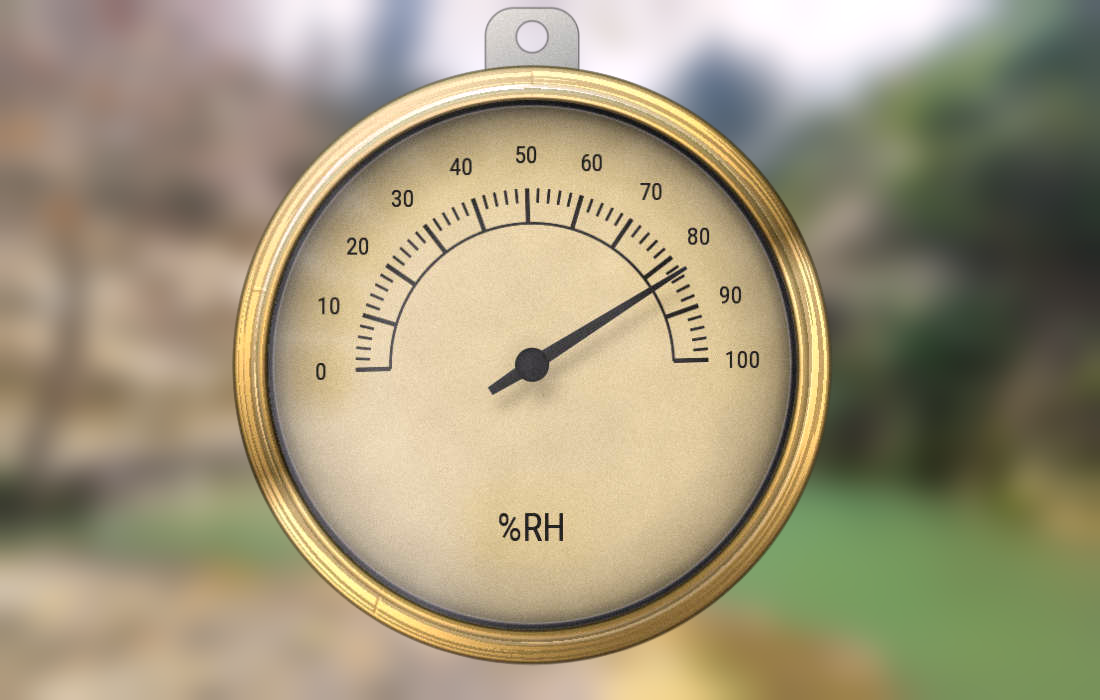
83 (%)
